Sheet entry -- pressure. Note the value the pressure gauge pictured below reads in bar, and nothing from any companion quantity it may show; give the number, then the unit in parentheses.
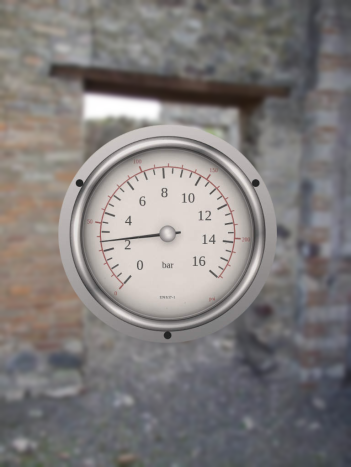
2.5 (bar)
